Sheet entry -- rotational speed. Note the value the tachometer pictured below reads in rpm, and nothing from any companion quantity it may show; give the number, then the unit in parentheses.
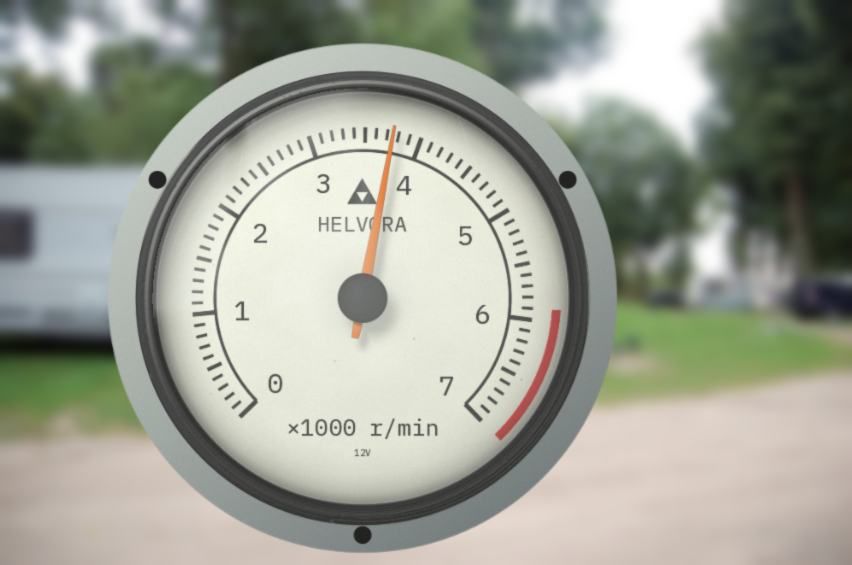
3750 (rpm)
